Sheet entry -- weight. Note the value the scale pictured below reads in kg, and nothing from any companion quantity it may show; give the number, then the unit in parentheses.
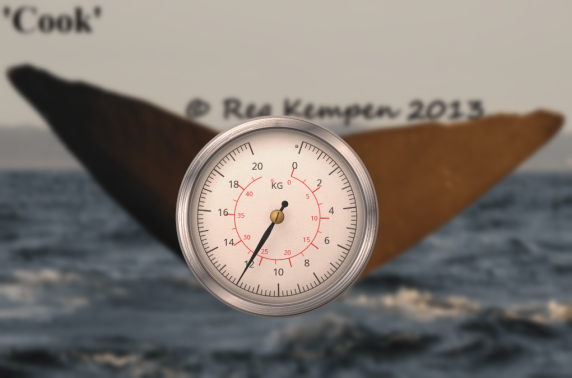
12 (kg)
